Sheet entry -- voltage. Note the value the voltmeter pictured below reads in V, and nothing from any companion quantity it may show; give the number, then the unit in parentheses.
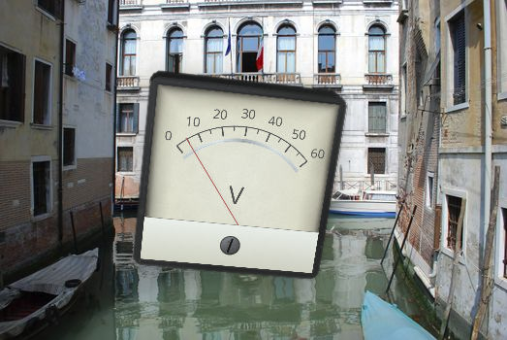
5 (V)
